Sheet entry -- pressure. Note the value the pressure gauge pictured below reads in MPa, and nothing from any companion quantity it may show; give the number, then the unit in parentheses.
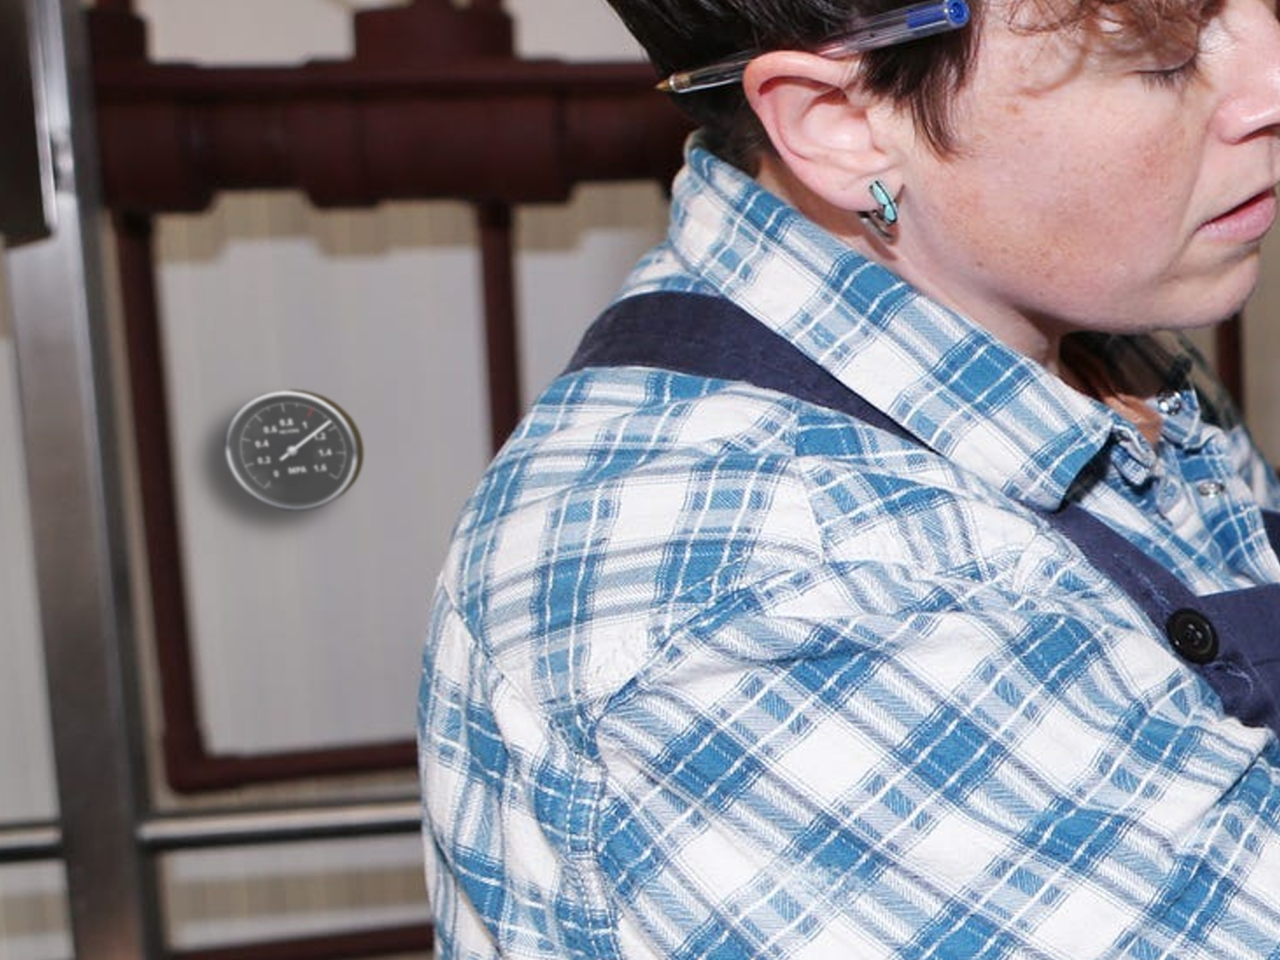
1.15 (MPa)
